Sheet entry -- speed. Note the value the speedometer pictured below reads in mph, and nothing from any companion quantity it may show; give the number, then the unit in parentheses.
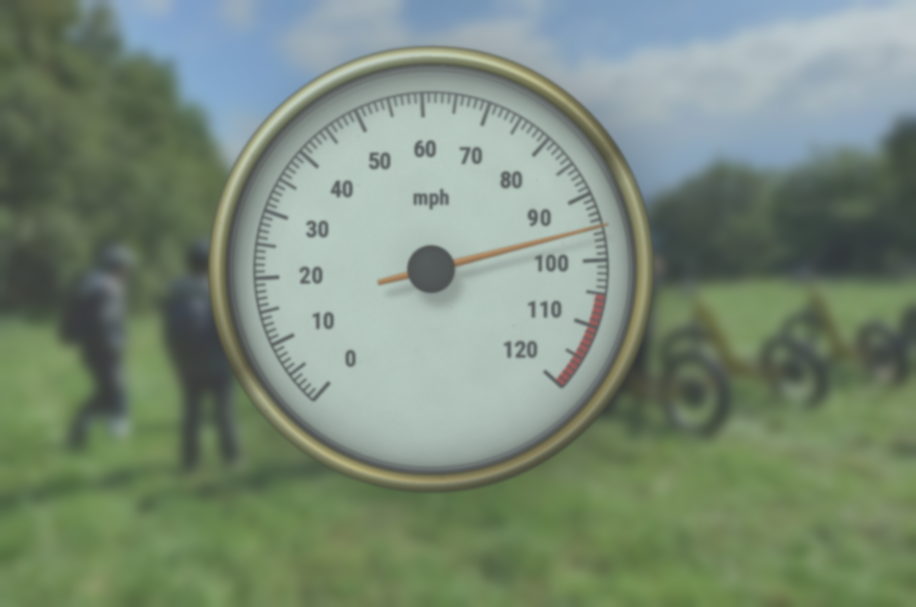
95 (mph)
